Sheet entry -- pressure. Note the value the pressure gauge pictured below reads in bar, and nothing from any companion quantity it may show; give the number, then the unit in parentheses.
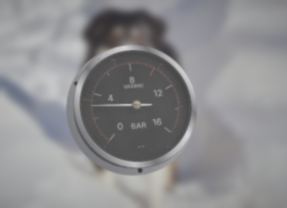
3 (bar)
